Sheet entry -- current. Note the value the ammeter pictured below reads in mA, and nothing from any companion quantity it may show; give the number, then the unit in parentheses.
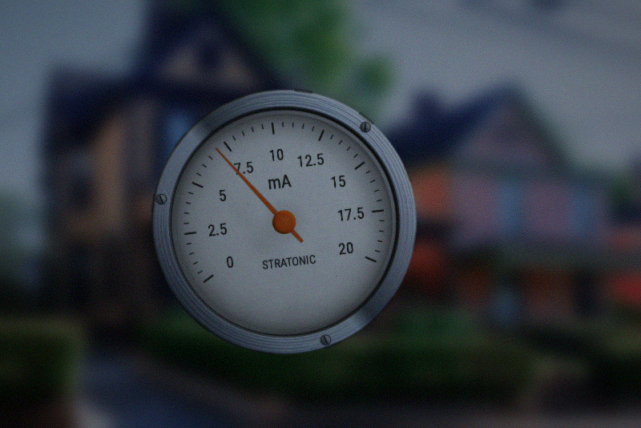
7 (mA)
